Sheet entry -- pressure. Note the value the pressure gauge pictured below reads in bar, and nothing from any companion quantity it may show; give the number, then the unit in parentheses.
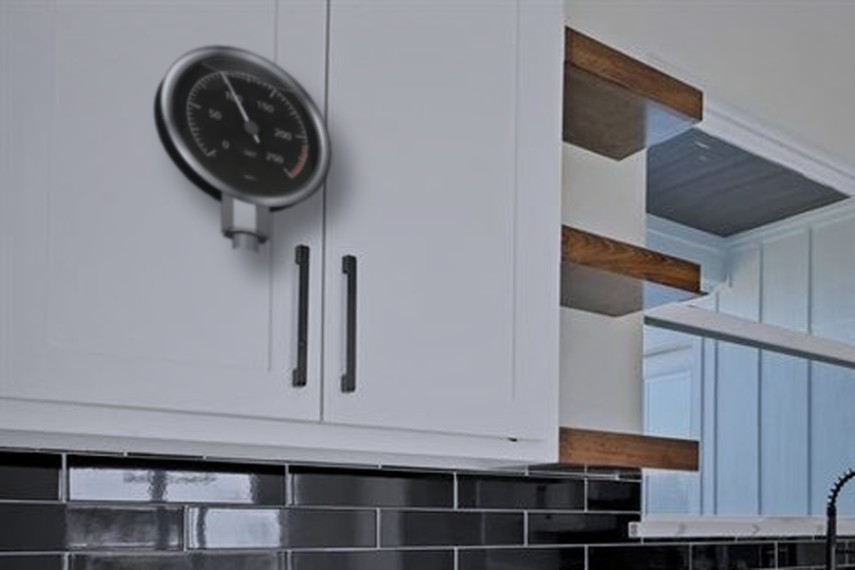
100 (bar)
